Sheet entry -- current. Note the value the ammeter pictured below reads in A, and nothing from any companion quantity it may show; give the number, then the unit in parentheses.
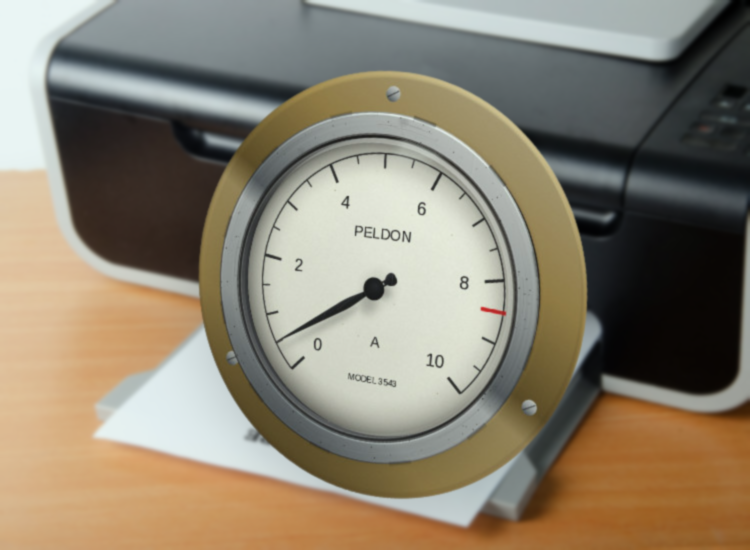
0.5 (A)
